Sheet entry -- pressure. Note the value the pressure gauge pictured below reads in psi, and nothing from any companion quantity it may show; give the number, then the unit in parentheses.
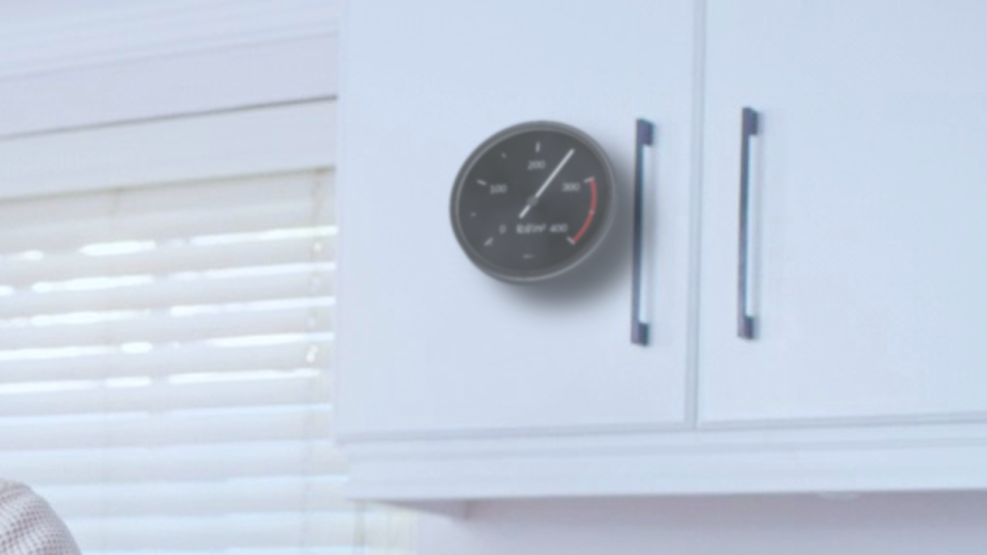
250 (psi)
